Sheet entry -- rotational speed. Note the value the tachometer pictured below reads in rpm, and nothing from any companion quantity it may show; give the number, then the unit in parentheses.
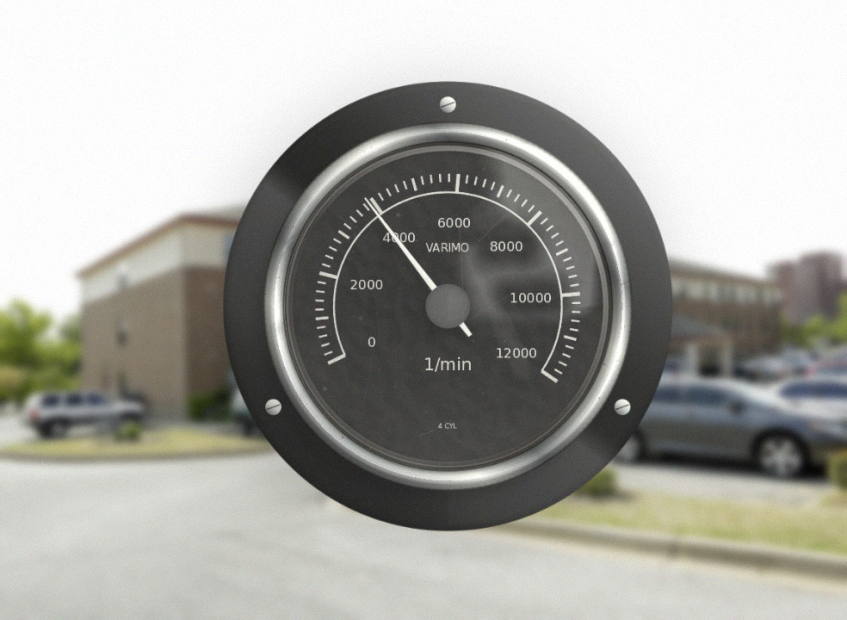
3900 (rpm)
